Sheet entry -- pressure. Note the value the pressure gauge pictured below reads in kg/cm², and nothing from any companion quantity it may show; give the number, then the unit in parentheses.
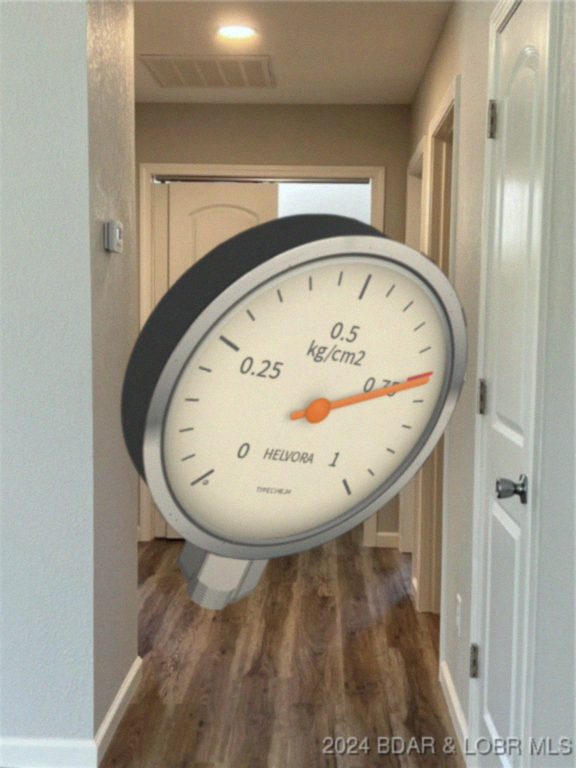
0.75 (kg/cm²)
